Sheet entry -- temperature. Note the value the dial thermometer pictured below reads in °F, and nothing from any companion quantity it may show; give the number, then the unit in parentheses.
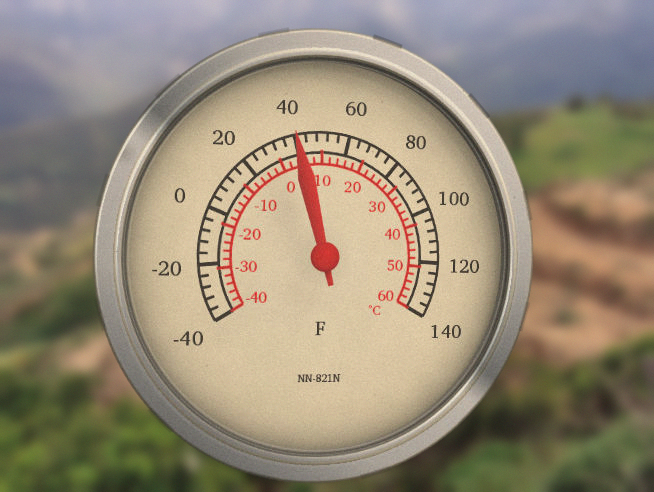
40 (°F)
